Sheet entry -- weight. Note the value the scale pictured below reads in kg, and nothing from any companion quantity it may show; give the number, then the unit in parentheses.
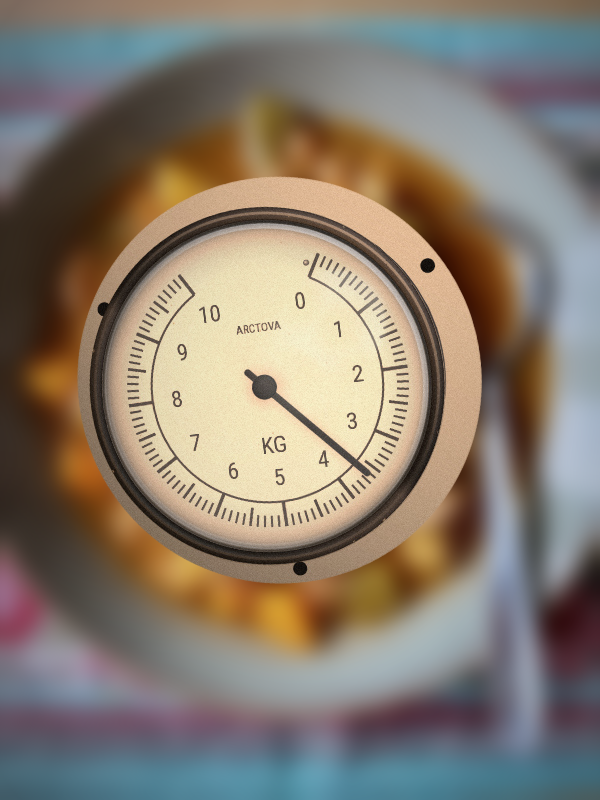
3.6 (kg)
